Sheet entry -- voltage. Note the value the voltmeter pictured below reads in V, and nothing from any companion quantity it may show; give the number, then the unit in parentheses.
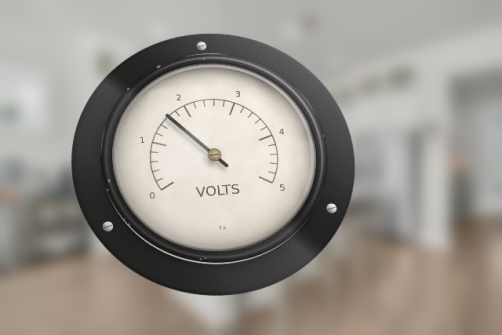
1.6 (V)
